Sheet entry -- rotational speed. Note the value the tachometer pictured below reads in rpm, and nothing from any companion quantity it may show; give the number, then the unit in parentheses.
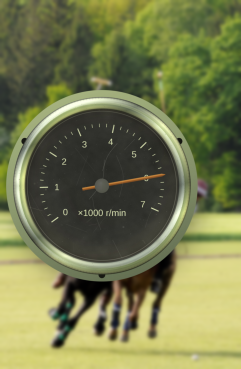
6000 (rpm)
